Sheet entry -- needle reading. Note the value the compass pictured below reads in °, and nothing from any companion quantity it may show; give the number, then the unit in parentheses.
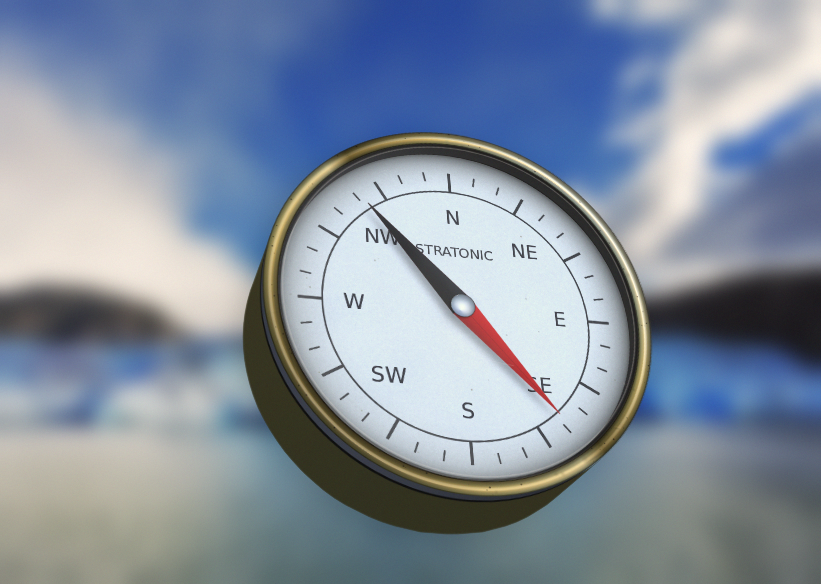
140 (°)
